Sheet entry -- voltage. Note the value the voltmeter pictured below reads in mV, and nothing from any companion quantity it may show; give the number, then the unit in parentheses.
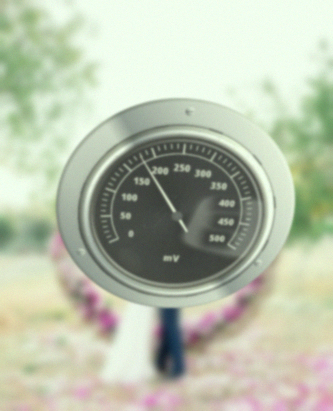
180 (mV)
